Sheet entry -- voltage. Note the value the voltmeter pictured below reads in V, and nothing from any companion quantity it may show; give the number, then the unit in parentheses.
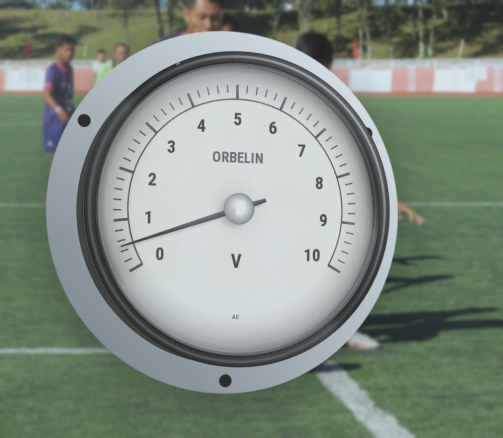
0.5 (V)
